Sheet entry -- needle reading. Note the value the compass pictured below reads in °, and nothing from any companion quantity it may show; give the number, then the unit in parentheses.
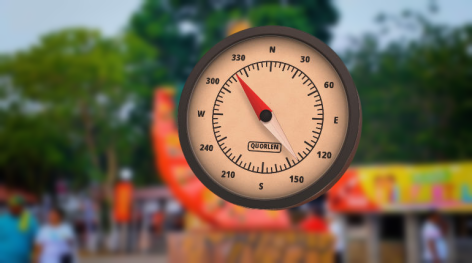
320 (°)
